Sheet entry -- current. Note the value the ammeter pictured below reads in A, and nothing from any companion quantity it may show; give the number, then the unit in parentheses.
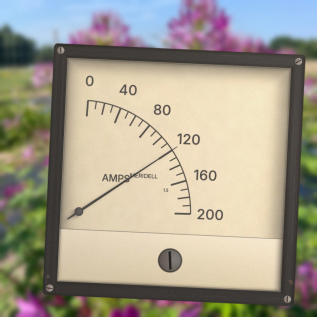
120 (A)
